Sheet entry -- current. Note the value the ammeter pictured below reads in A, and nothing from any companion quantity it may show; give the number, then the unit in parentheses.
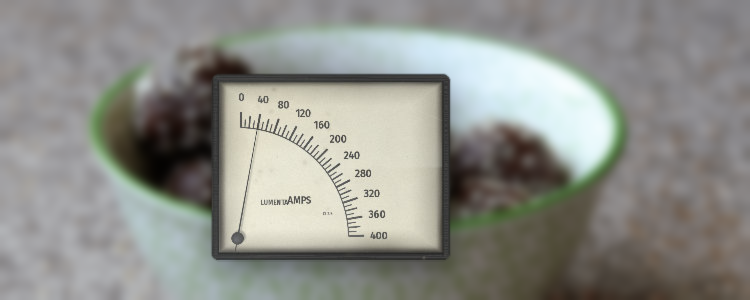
40 (A)
